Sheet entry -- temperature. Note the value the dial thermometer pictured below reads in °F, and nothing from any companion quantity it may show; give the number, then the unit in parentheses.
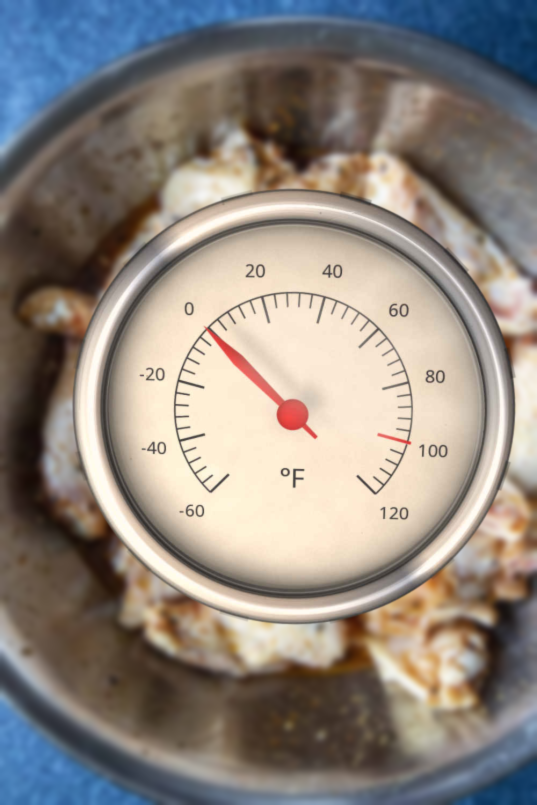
0 (°F)
